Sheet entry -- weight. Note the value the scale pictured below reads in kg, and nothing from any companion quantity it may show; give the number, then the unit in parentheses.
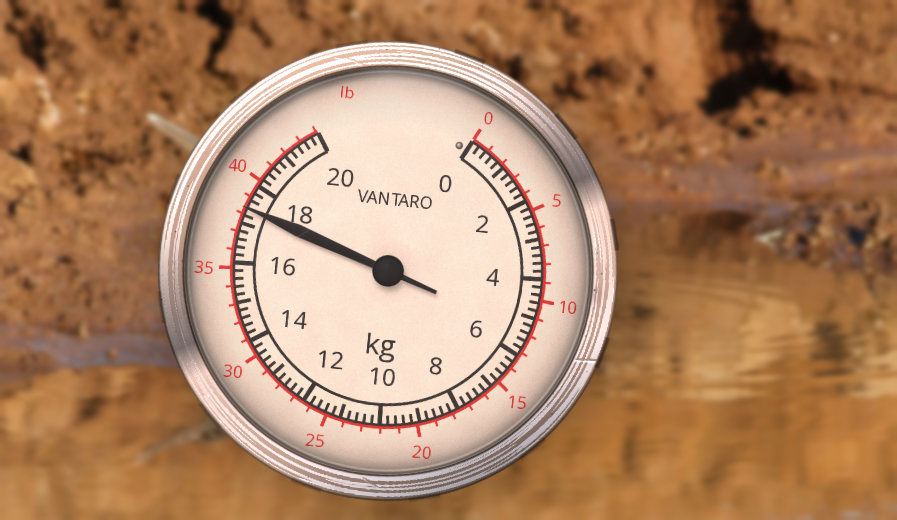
17.4 (kg)
